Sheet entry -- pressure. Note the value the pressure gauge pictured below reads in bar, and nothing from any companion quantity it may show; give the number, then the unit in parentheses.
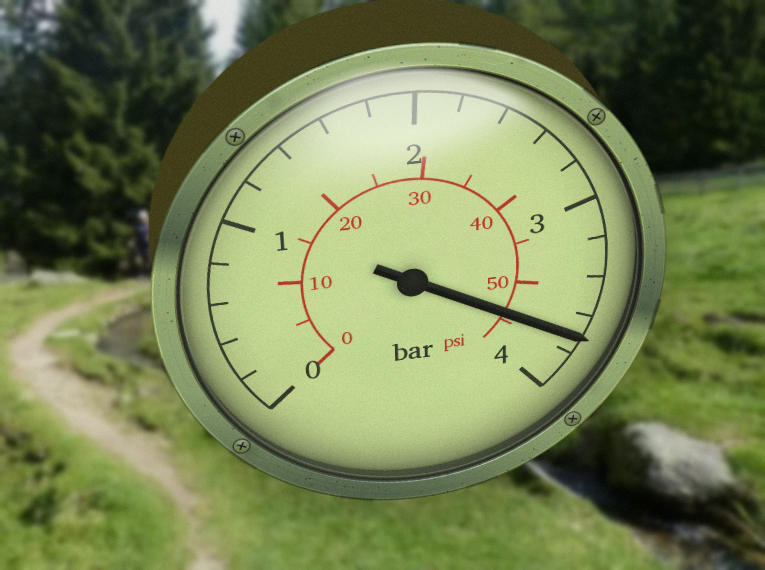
3.7 (bar)
